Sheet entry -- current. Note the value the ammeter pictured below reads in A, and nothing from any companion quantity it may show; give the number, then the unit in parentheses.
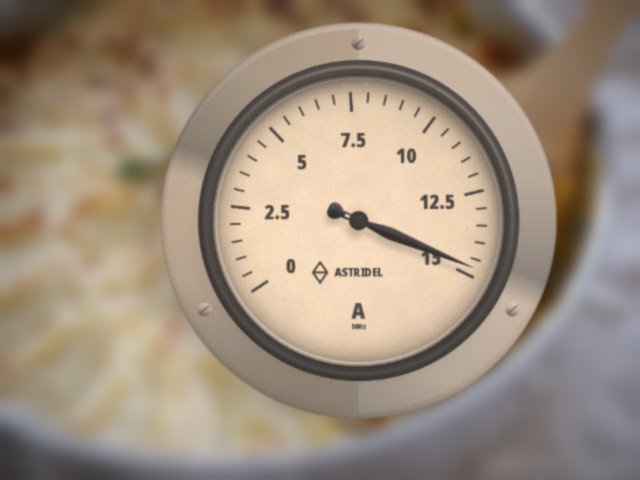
14.75 (A)
